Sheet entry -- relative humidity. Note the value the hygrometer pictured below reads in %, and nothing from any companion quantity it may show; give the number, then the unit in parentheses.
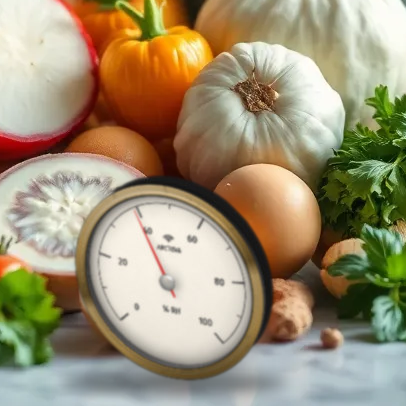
40 (%)
